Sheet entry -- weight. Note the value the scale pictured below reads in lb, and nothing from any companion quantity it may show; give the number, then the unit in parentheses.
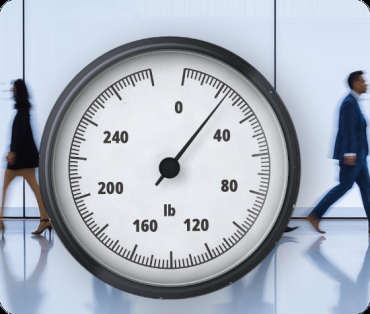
24 (lb)
